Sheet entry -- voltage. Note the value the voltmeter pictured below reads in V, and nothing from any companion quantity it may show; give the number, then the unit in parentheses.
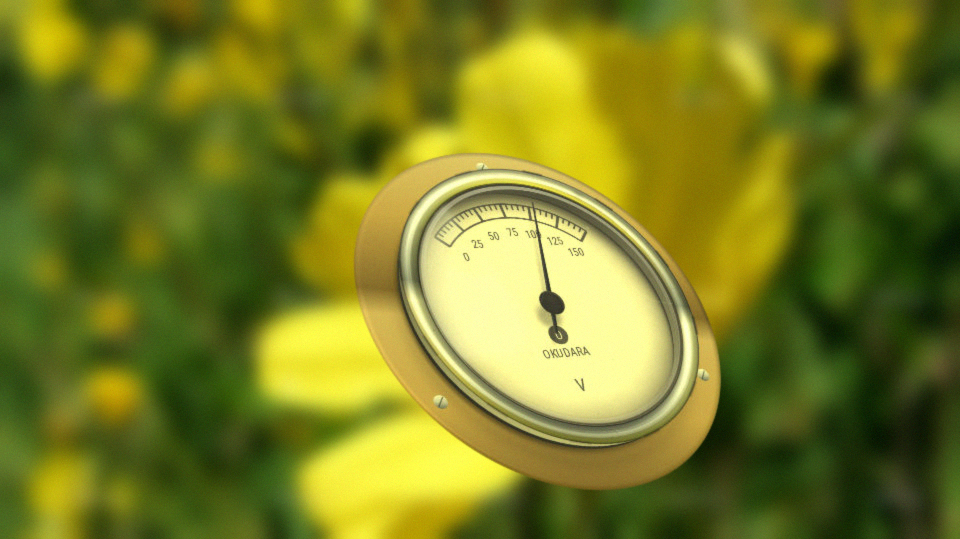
100 (V)
